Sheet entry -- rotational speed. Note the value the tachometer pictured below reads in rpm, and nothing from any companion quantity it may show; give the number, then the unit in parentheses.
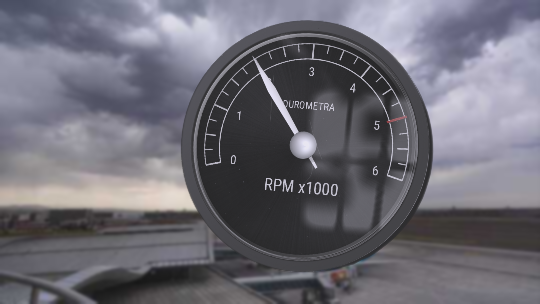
2000 (rpm)
